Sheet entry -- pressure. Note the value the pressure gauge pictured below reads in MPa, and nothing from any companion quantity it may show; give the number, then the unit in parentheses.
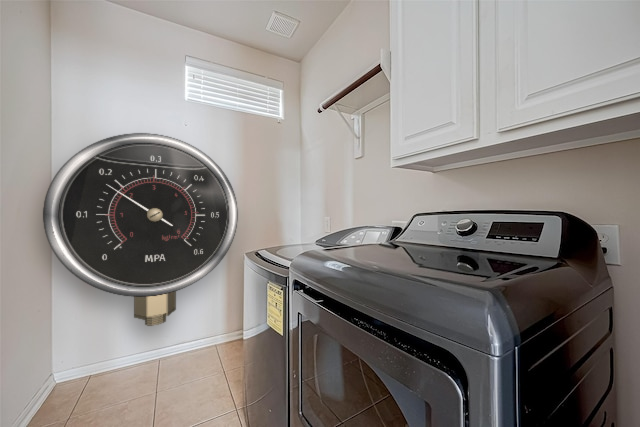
0.18 (MPa)
